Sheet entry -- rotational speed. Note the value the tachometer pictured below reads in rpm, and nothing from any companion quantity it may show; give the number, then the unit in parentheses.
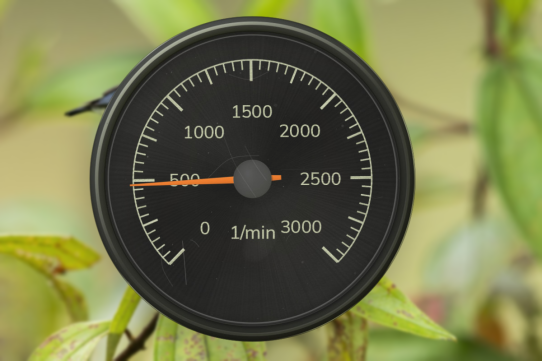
475 (rpm)
